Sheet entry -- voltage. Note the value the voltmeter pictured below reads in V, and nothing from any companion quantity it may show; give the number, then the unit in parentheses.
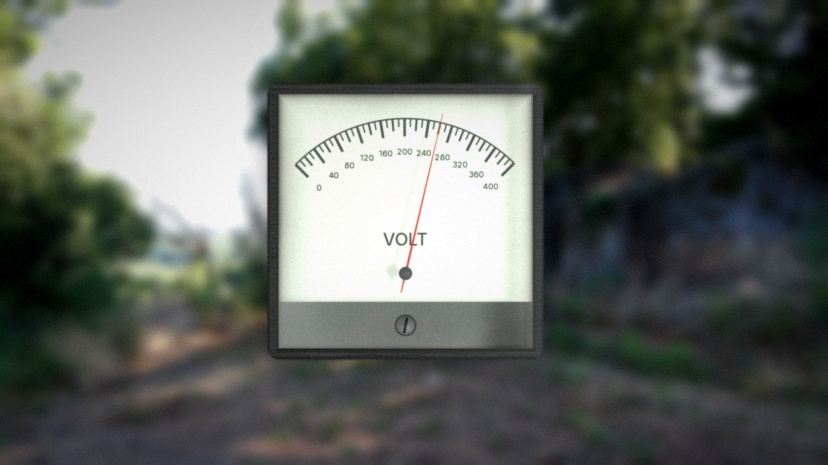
260 (V)
